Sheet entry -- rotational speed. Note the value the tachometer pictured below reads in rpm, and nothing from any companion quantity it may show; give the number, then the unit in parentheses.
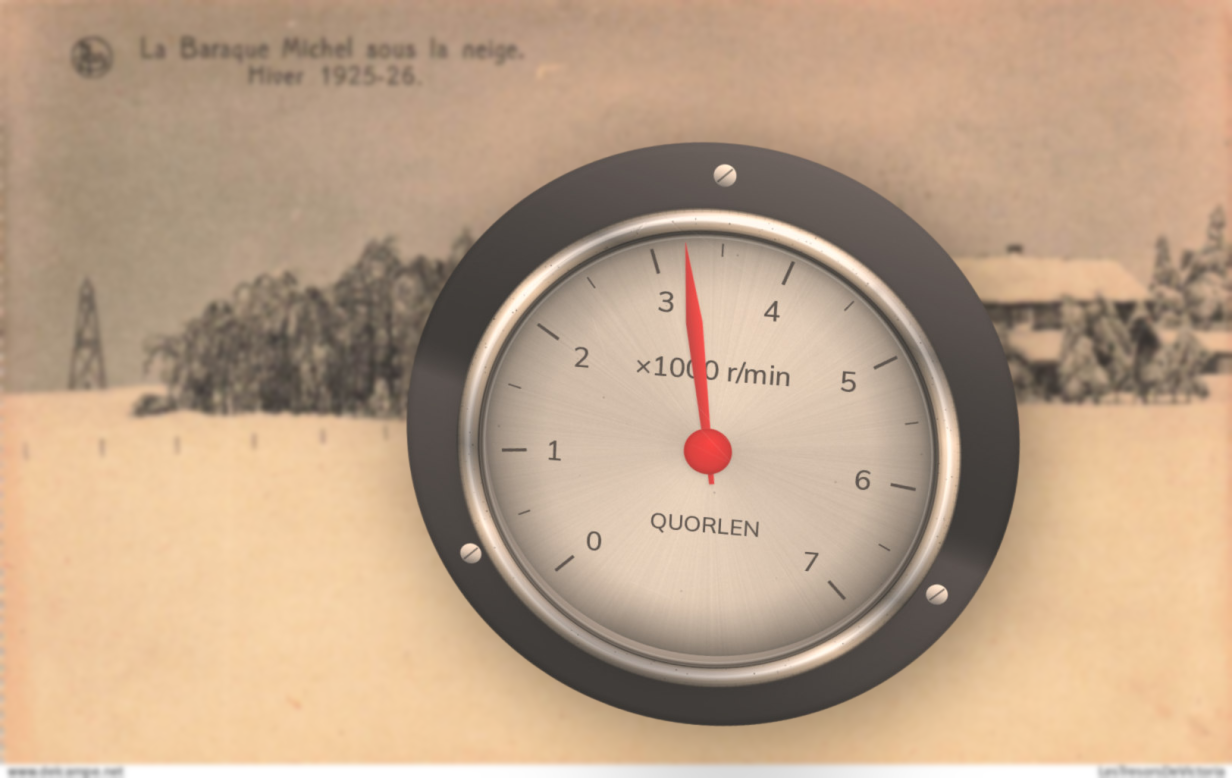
3250 (rpm)
